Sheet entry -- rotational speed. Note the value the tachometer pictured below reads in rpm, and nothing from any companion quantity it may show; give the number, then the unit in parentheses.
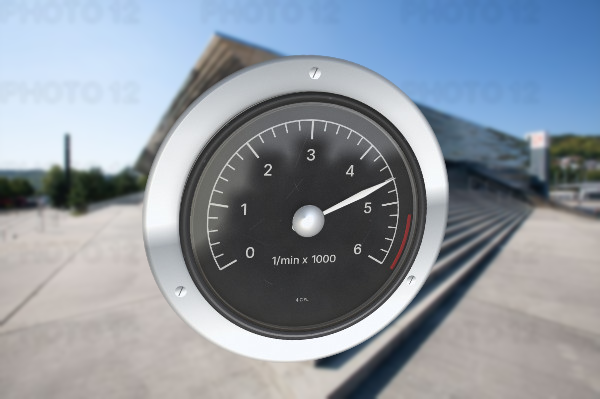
4600 (rpm)
